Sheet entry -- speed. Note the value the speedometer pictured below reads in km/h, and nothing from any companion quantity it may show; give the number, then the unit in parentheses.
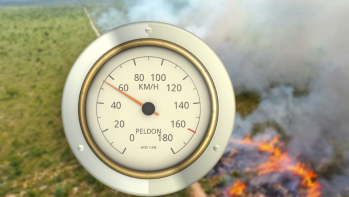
55 (km/h)
